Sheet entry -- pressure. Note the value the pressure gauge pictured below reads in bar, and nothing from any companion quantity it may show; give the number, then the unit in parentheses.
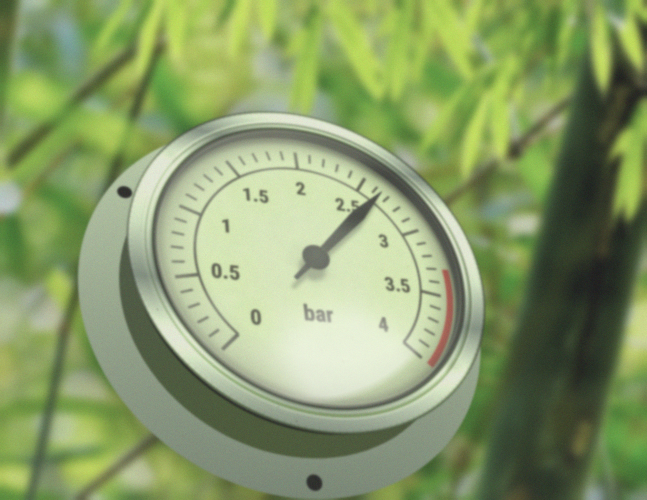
2.65 (bar)
